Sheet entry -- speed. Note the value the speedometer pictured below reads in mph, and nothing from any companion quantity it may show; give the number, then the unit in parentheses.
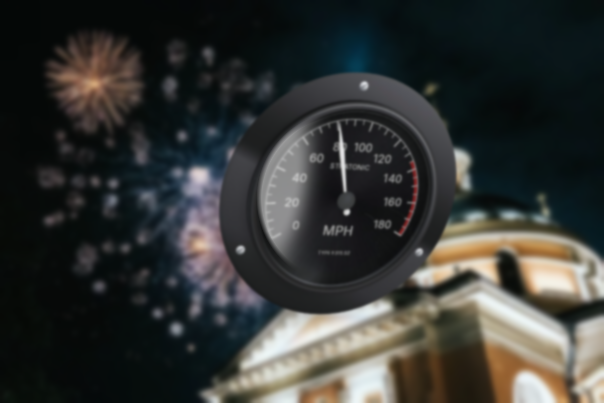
80 (mph)
